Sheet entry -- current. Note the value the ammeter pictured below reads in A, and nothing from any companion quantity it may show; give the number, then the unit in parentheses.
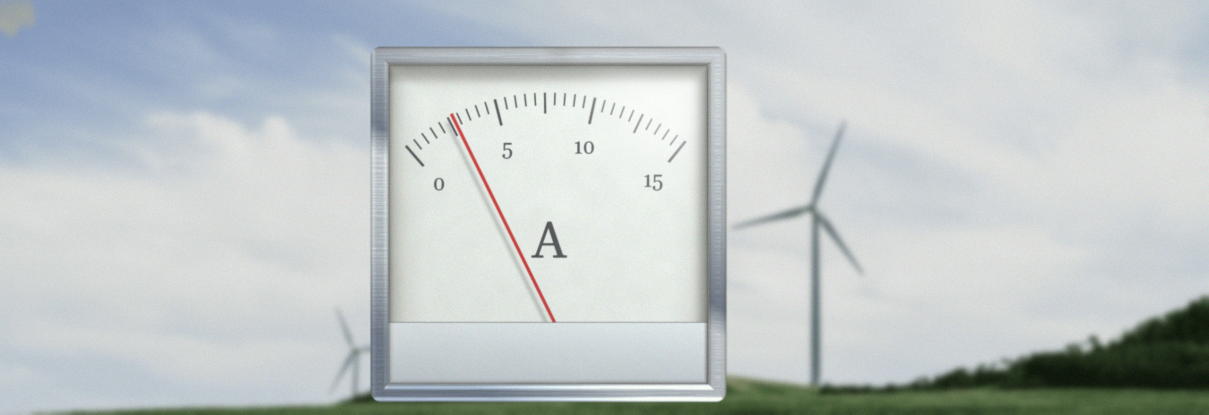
2.75 (A)
